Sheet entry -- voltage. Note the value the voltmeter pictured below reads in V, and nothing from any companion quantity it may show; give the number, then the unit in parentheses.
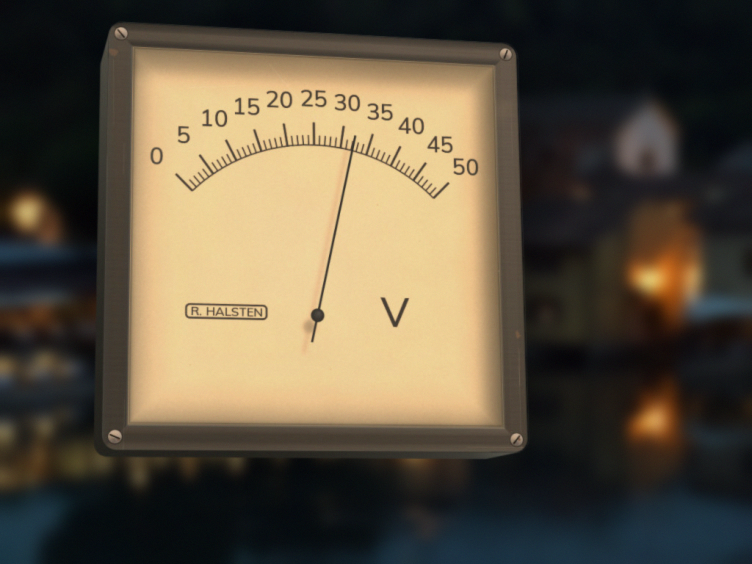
32 (V)
